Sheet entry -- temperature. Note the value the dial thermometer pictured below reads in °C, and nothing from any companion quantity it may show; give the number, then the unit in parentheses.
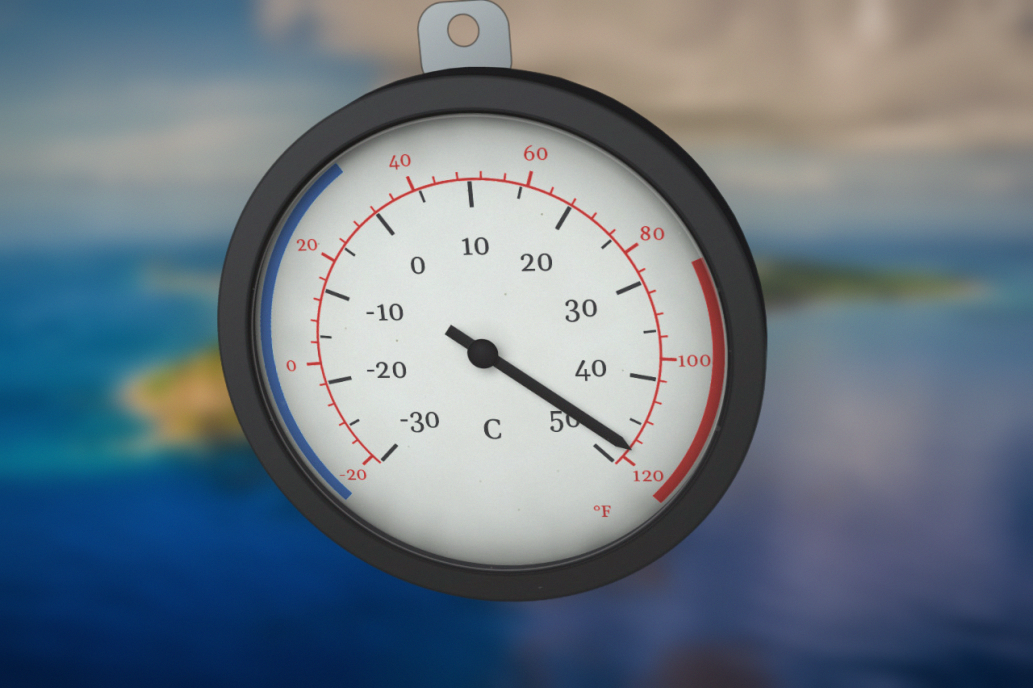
47.5 (°C)
